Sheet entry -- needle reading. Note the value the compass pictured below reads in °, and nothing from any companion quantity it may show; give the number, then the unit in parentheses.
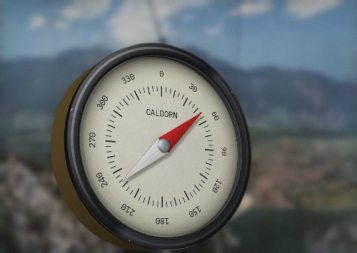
50 (°)
